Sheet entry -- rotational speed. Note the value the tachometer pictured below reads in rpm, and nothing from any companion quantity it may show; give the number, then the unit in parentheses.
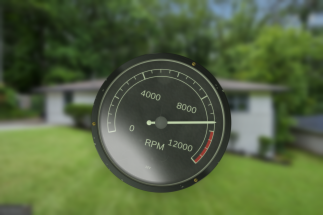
9500 (rpm)
